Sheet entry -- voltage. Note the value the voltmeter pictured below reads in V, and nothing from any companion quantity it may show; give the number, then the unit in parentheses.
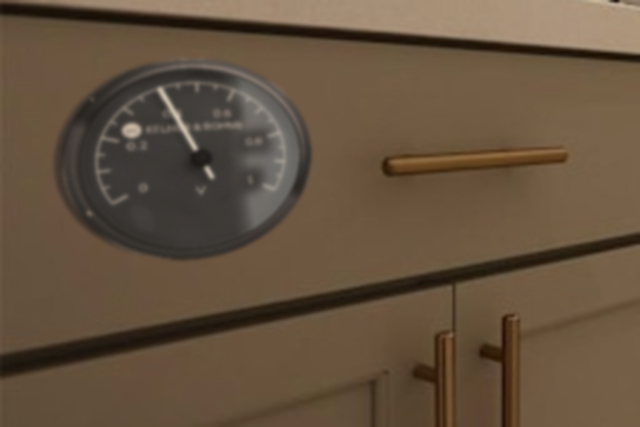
0.4 (V)
